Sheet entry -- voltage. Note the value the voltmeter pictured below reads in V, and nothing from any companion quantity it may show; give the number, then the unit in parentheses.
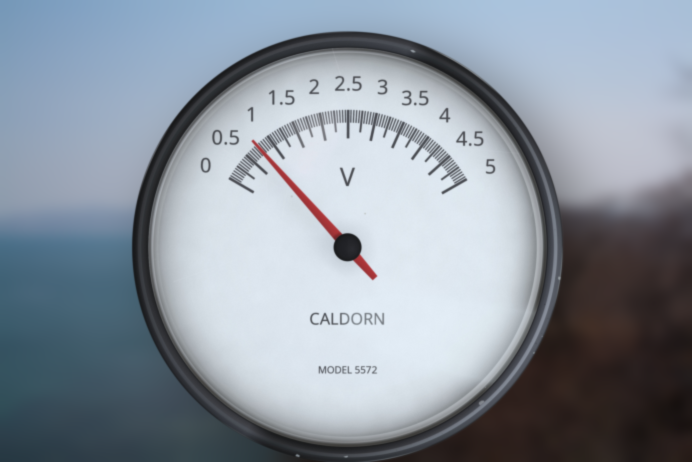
0.75 (V)
